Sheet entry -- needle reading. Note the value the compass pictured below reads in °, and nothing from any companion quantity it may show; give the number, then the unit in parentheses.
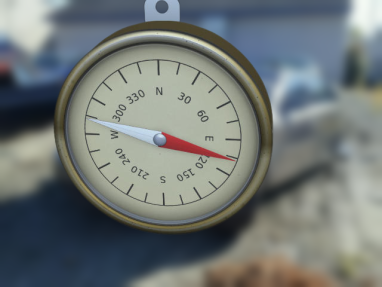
105 (°)
